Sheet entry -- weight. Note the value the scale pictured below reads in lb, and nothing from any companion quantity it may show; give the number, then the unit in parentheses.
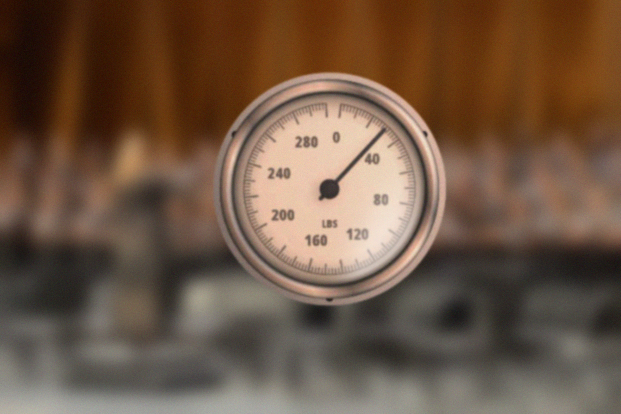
30 (lb)
